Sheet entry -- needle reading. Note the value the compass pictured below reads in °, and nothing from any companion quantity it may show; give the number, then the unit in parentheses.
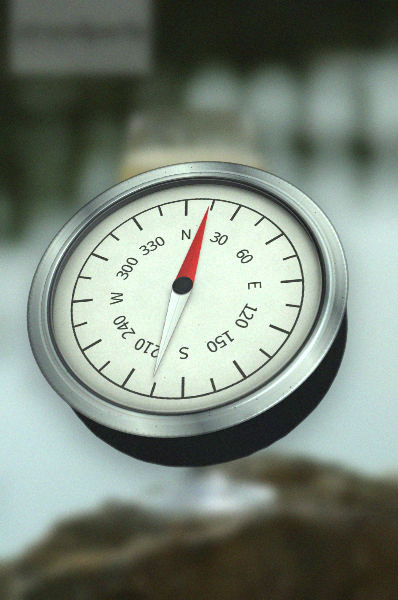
15 (°)
